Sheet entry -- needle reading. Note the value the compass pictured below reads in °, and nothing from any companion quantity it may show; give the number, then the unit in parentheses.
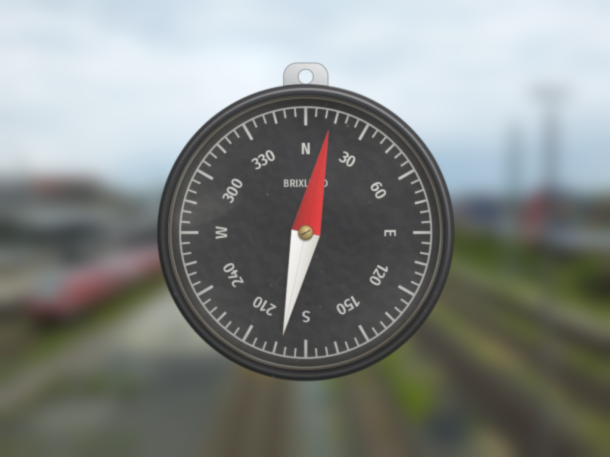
12.5 (°)
